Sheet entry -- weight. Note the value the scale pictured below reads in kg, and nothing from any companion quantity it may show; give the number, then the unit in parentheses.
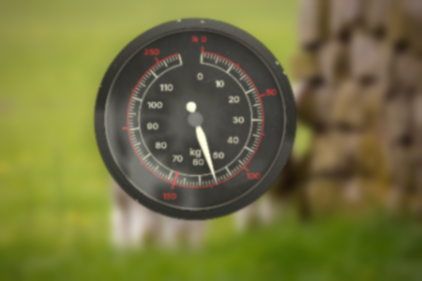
55 (kg)
